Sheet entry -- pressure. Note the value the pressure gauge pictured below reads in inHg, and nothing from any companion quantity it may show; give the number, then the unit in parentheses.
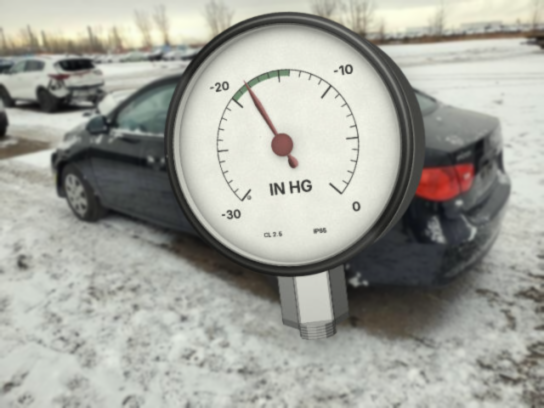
-18 (inHg)
